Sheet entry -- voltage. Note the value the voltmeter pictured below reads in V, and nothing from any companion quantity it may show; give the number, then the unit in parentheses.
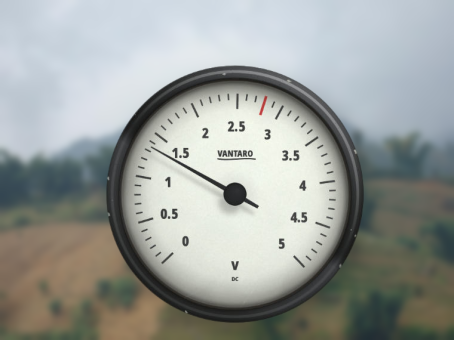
1.35 (V)
